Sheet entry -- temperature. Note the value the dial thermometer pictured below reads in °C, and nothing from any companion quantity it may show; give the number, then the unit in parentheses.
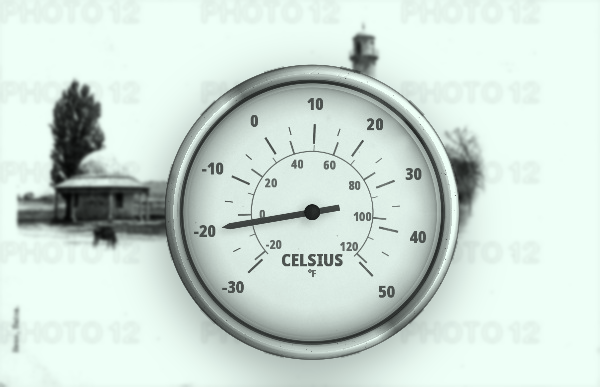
-20 (°C)
